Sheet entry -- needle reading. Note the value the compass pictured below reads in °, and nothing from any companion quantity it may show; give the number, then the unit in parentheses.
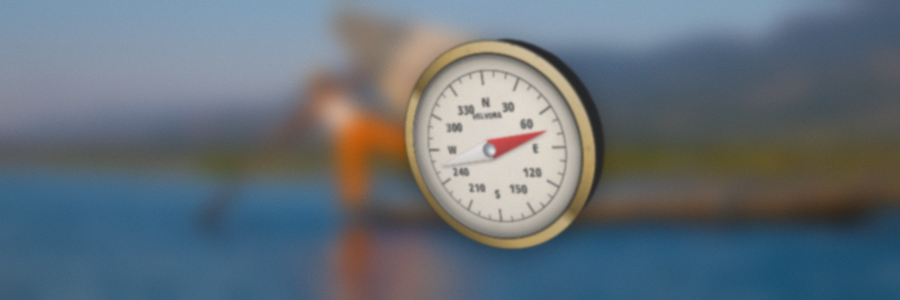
75 (°)
